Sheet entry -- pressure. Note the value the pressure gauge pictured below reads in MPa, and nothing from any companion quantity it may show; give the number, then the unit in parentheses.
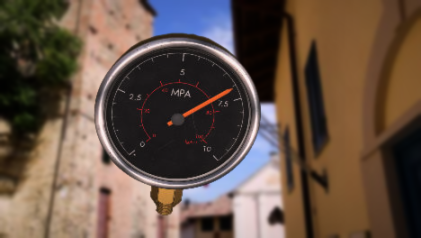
7 (MPa)
